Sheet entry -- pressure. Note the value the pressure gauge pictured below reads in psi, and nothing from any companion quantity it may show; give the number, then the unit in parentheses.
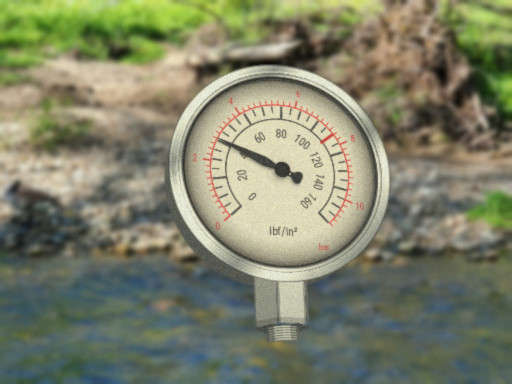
40 (psi)
